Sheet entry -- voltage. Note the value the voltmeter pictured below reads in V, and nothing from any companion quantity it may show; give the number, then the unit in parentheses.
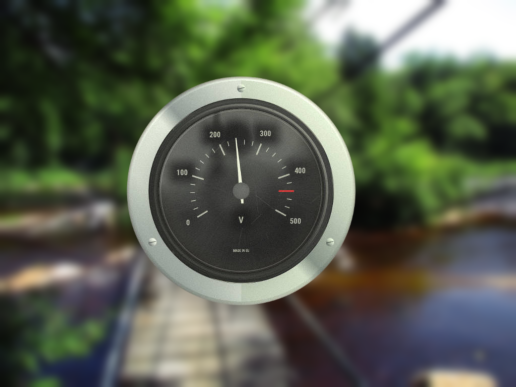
240 (V)
